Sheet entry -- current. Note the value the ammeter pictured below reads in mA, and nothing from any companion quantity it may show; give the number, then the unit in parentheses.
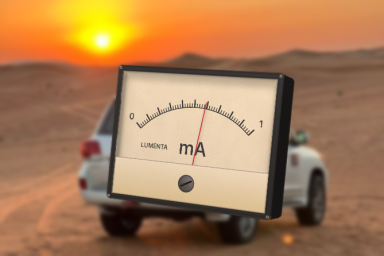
0.6 (mA)
